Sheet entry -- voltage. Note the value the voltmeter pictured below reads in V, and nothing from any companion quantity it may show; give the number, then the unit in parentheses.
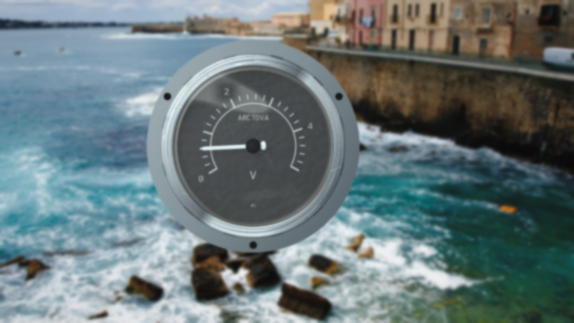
0.6 (V)
